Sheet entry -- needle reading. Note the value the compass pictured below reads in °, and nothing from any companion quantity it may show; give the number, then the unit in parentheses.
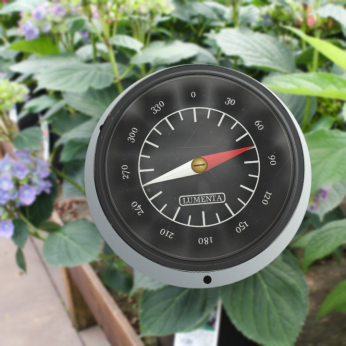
75 (°)
